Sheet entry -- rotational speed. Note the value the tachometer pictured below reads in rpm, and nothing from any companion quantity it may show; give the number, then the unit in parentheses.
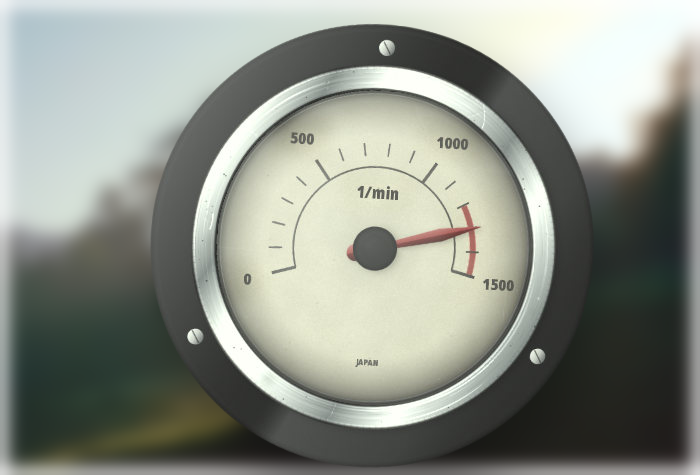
1300 (rpm)
